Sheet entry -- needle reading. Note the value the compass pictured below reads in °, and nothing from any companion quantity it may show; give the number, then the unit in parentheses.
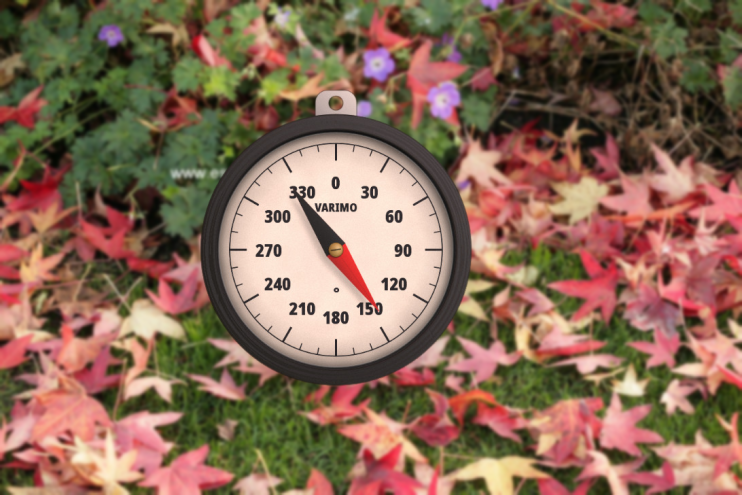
145 (°)
